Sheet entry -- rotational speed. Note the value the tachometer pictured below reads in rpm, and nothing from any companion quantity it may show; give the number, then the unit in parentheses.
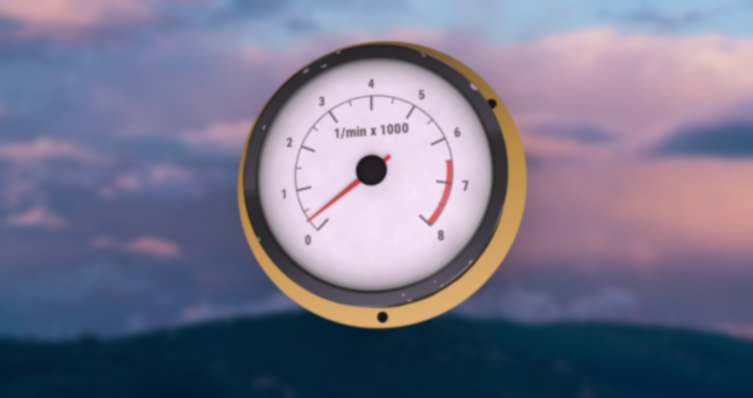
250 (rpm)
